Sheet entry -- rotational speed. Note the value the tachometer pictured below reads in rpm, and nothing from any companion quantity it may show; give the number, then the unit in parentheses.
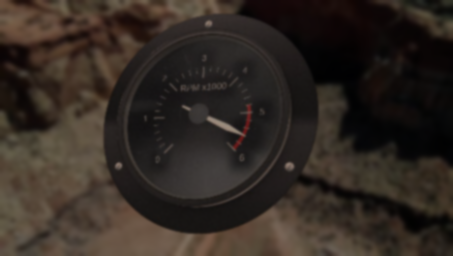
5600 (rpm)
